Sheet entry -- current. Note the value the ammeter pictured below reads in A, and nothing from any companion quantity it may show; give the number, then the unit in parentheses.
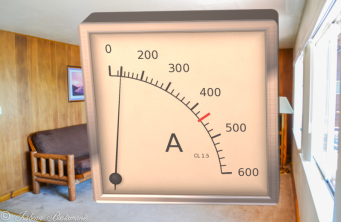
100 (A)
